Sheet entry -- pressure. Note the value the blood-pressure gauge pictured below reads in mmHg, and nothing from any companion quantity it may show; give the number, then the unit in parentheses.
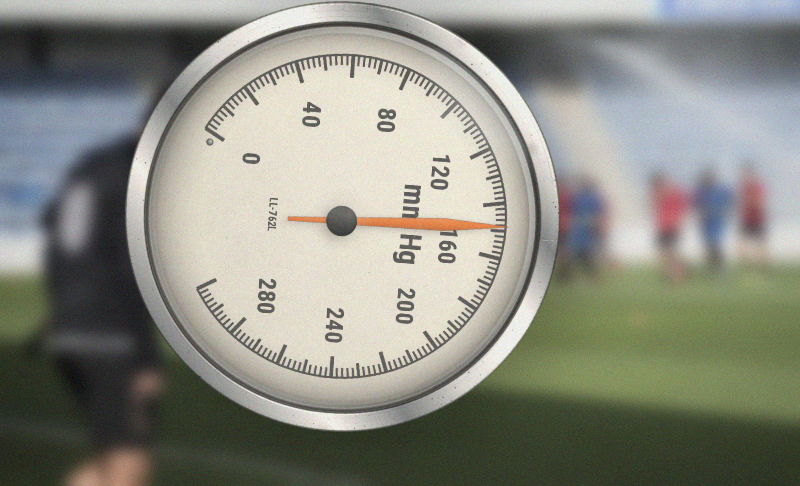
148 (mmHg)
